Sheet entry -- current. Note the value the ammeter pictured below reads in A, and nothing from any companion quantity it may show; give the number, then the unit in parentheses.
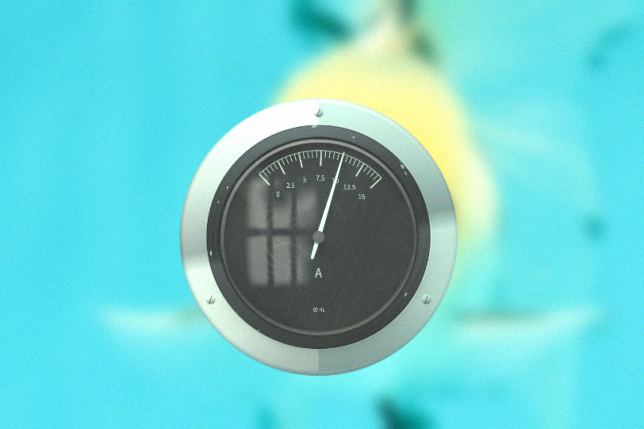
10 (A)
